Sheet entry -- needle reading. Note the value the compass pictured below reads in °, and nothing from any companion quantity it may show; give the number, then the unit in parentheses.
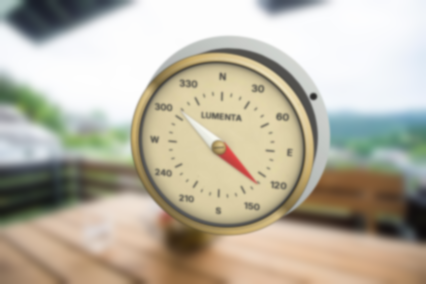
130 (°)
